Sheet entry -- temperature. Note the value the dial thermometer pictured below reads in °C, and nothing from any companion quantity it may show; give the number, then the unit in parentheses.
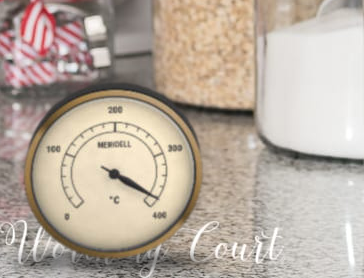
380 (°C)
